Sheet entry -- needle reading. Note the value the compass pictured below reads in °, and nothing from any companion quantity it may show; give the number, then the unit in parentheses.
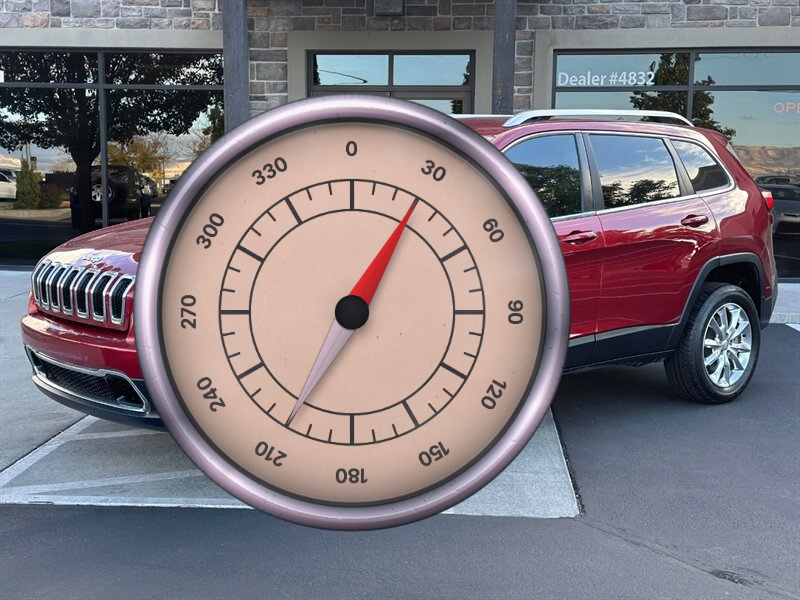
30 (°)
